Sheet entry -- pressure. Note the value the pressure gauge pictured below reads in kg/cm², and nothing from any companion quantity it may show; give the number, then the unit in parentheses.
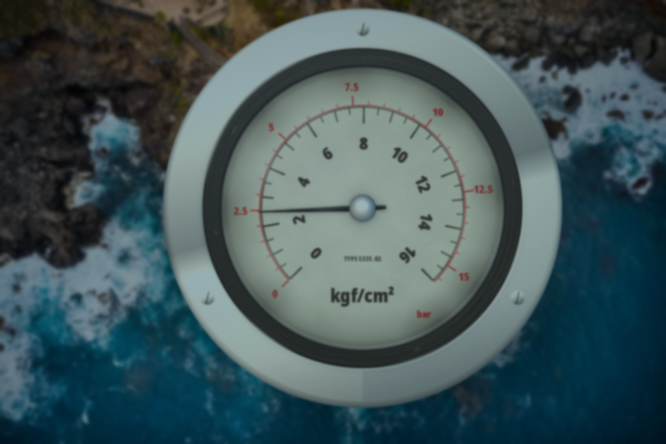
2.5 (kg/cm²)
